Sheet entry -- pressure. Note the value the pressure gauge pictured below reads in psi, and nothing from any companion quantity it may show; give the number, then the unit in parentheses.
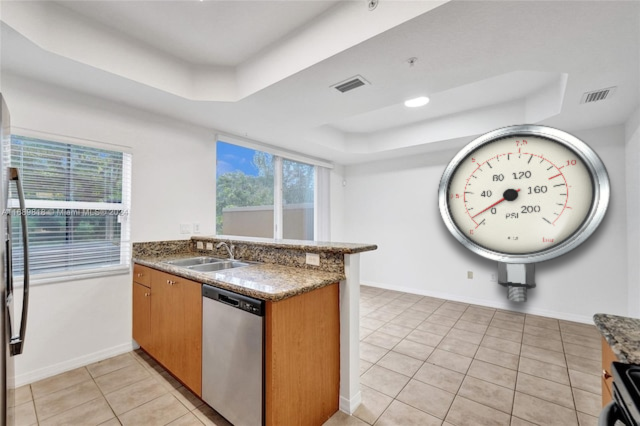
10 (psi)
